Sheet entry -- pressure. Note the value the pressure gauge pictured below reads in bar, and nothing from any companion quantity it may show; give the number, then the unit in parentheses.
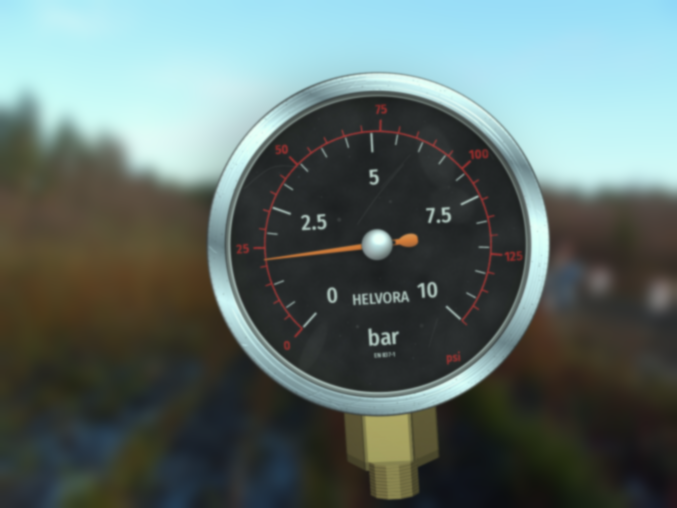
1.5 (bar)
